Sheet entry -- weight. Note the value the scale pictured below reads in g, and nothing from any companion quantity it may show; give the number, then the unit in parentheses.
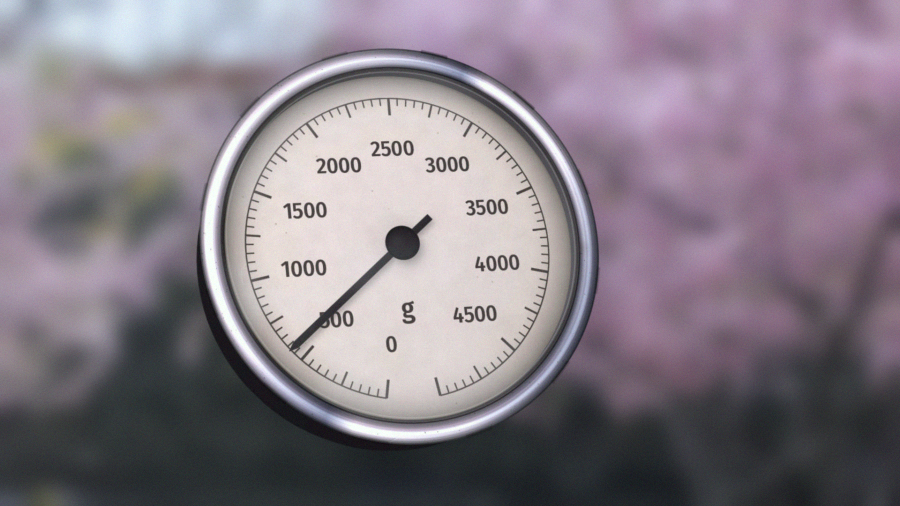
575 (g)
